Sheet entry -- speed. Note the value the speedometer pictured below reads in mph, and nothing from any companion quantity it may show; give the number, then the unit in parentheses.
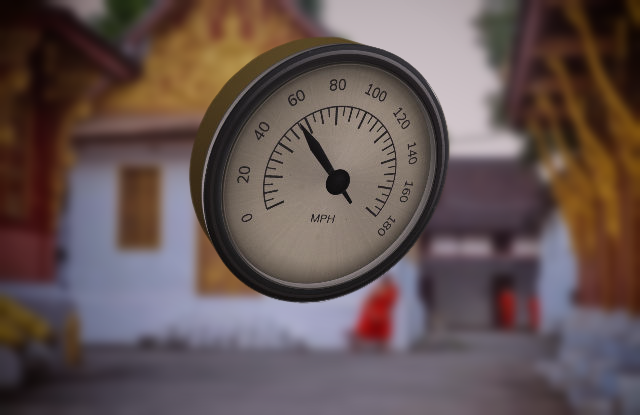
55 (mph)
